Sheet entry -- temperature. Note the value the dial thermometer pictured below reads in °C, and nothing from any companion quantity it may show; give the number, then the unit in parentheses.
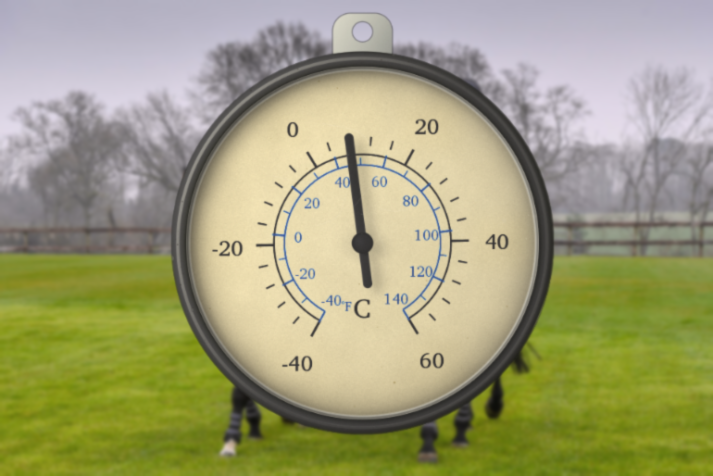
8 (°C)
